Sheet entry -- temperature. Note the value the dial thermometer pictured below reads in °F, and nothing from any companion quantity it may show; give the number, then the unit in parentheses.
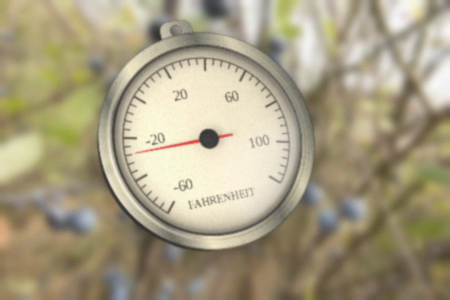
-28 (°F)
